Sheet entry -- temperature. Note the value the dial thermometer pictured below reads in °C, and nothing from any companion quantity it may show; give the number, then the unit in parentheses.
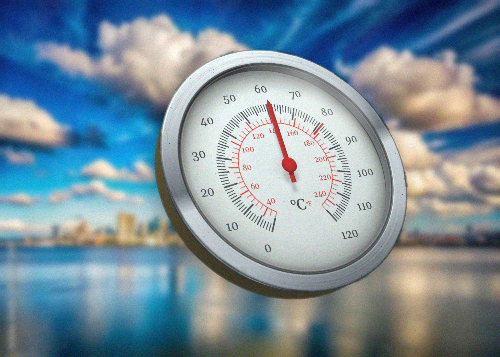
60 (°C)
